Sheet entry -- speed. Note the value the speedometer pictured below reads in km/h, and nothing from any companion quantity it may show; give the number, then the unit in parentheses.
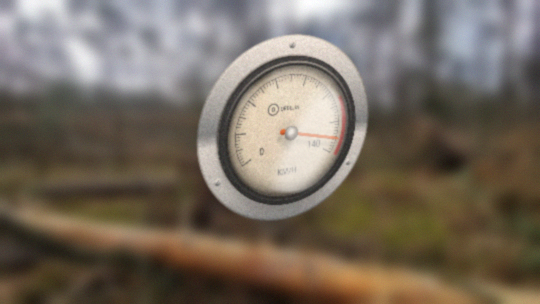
130 (km/h)
